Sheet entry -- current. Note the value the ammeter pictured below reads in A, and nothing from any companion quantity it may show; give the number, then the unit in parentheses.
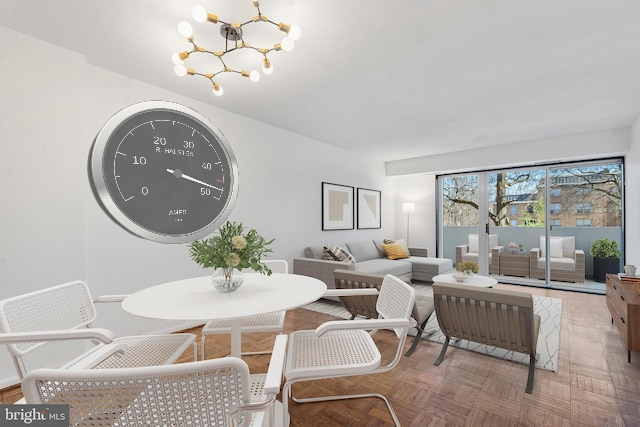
47.5 (A)
